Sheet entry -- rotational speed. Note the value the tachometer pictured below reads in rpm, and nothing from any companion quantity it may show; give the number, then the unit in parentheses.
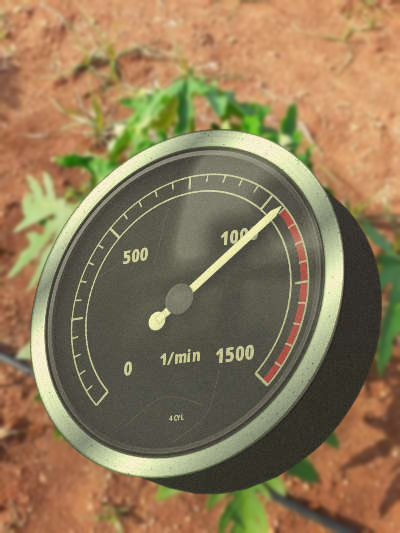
1050 (rpm)
